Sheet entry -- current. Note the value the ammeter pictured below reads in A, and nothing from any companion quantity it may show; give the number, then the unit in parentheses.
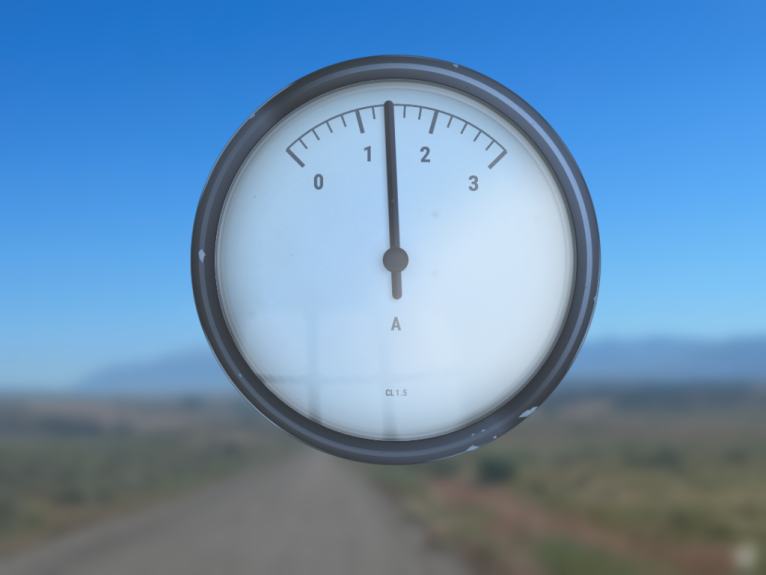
1.4 (A)
